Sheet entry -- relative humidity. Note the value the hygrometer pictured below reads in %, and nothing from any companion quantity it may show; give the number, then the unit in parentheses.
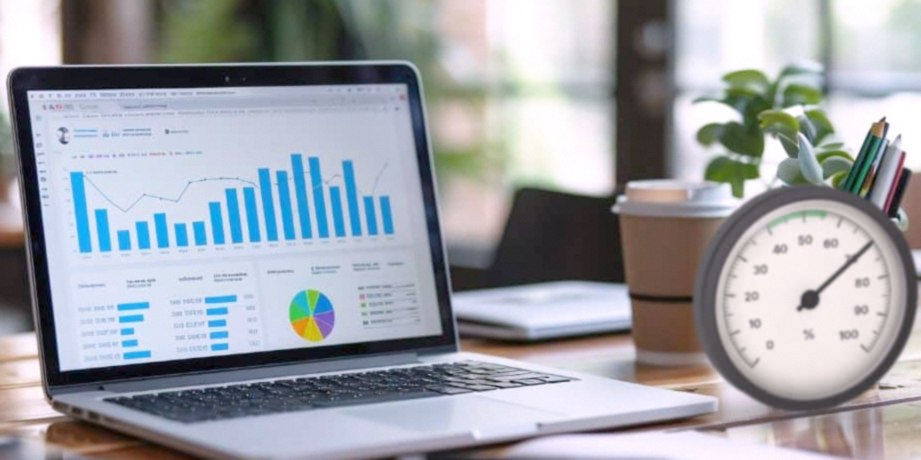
70 (%)
